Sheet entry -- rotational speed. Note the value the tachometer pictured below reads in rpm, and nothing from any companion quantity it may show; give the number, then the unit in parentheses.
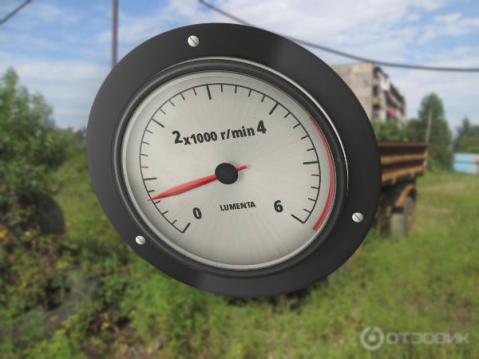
700 (rpm)
